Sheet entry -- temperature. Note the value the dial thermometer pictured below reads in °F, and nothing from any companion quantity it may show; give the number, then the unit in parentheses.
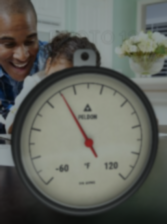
10 (°F)
